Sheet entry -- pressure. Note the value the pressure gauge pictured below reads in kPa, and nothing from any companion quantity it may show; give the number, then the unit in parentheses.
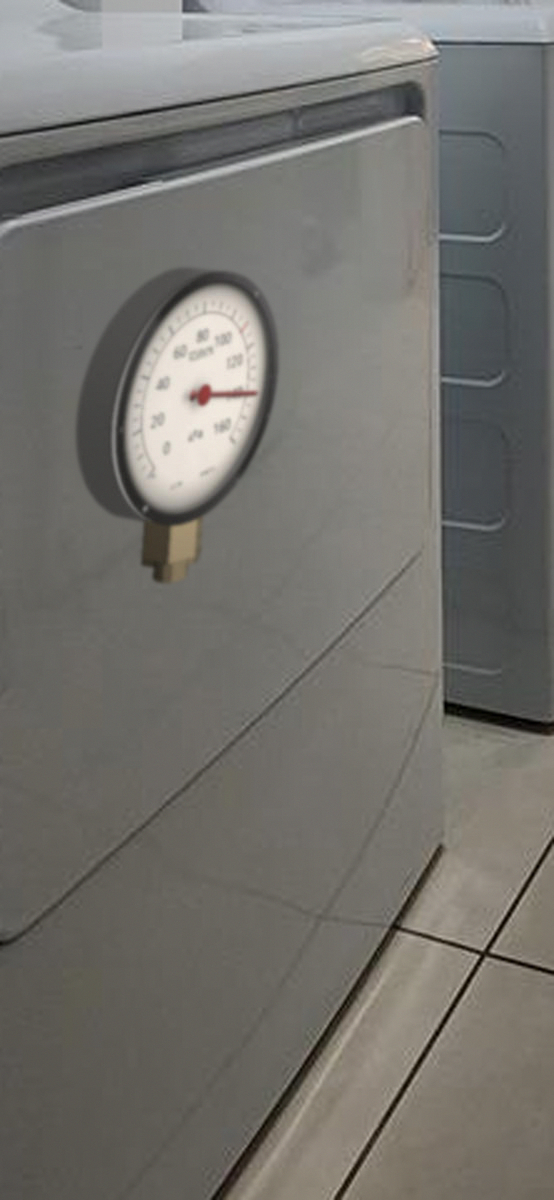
140 (kPa)
